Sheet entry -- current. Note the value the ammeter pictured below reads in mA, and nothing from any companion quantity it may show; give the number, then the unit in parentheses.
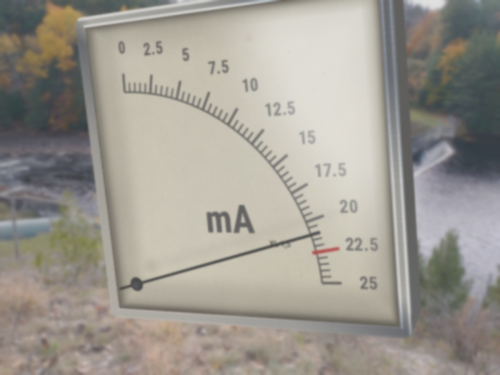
21 (mA)
